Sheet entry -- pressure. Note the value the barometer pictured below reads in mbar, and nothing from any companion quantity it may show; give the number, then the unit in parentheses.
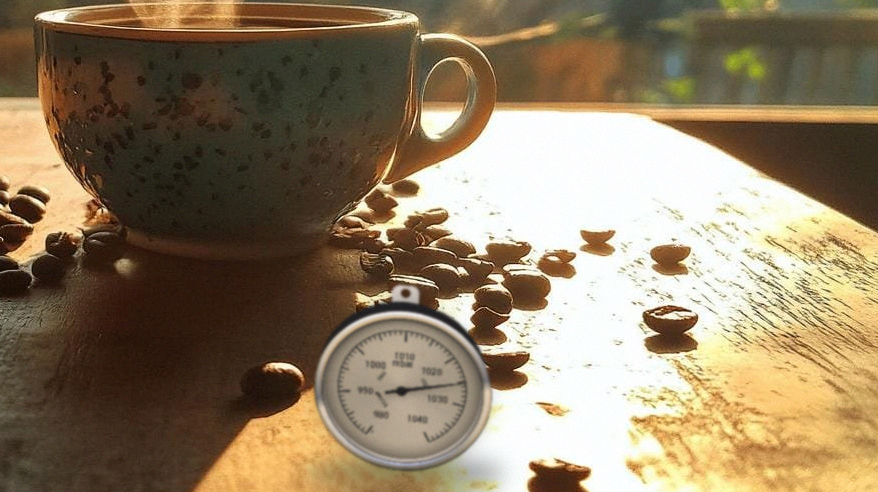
1025 (mbar)
